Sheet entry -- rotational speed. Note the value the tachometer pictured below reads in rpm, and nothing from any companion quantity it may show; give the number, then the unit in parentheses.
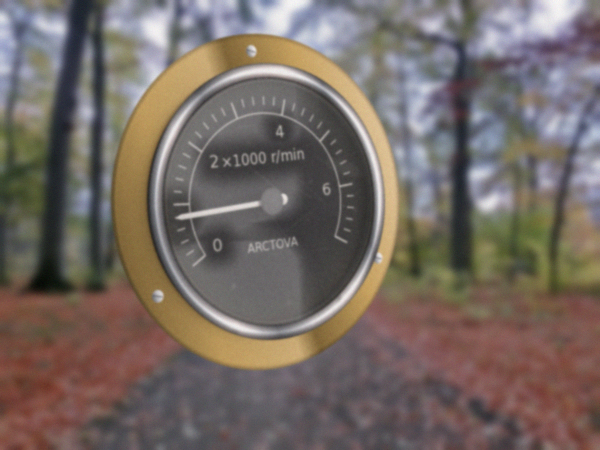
800 (rpm)
